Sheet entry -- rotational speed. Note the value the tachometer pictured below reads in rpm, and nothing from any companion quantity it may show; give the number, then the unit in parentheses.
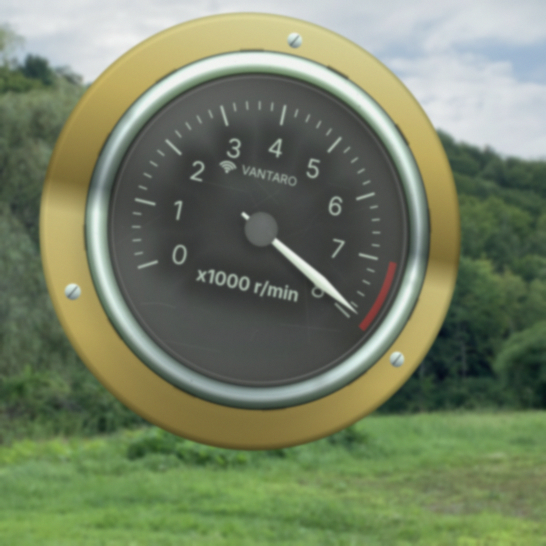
7900 (rpm)
